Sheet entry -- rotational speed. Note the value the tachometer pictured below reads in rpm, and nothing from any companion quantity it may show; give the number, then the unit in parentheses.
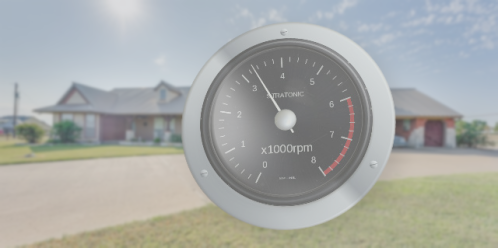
3300 (rpm)
